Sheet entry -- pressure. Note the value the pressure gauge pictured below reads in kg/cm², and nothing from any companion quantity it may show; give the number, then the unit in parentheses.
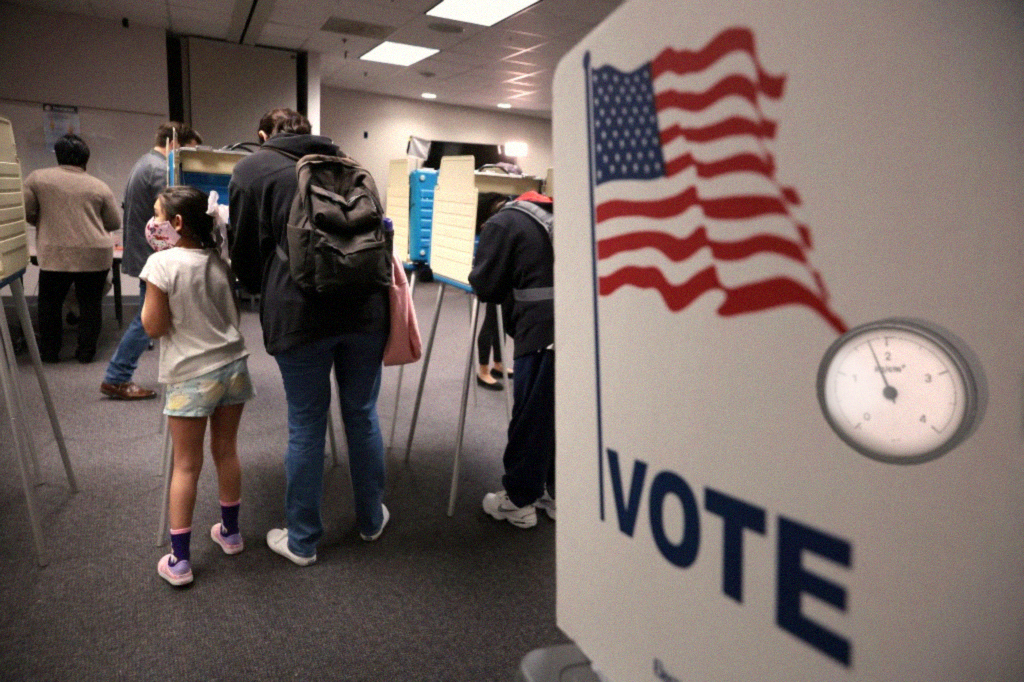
1.75 (kg/cm²)
